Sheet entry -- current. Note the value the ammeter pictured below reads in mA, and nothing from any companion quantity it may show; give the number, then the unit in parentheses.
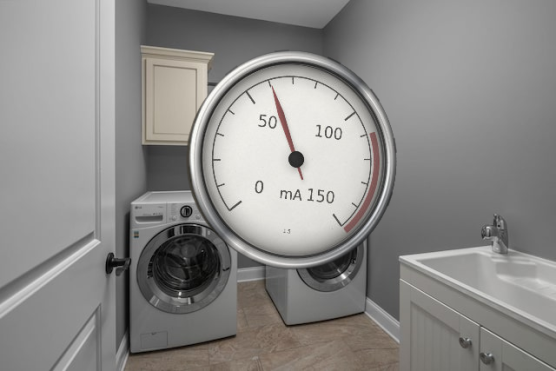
60 (mA)
